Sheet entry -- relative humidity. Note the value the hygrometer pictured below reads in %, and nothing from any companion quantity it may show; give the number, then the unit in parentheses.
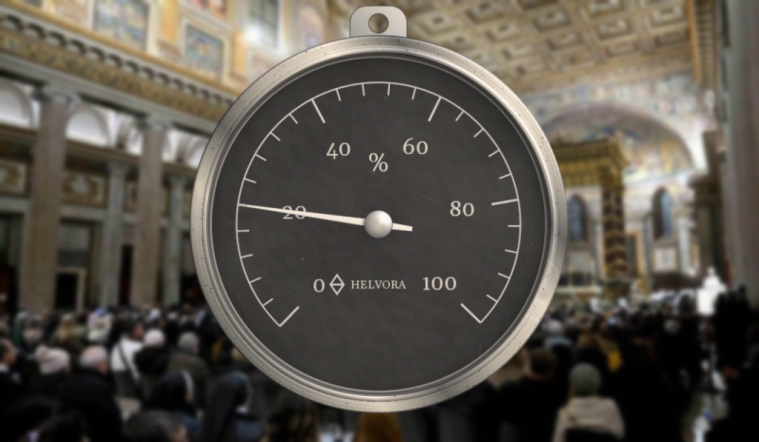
20 (%)
